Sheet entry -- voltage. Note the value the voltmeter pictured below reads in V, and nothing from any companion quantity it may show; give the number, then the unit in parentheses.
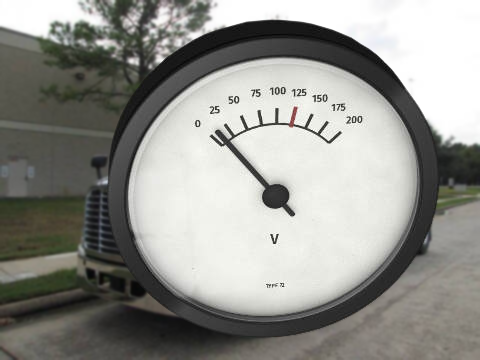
12.5 (V)
